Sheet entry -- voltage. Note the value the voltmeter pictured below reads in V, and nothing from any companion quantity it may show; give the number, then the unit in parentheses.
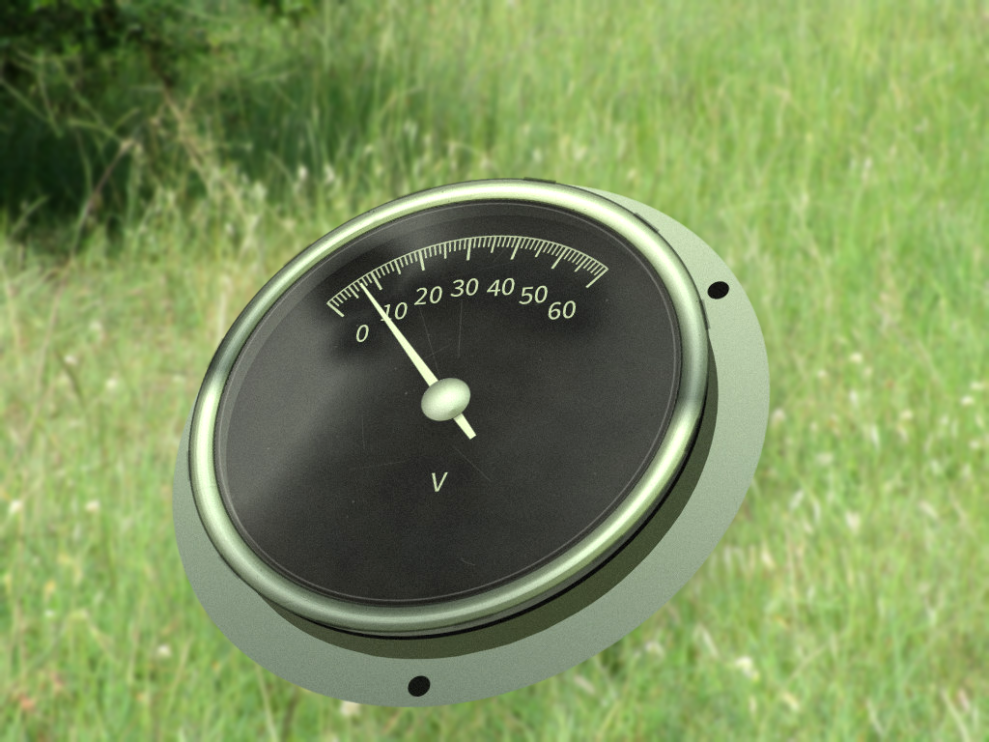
7 (V)
